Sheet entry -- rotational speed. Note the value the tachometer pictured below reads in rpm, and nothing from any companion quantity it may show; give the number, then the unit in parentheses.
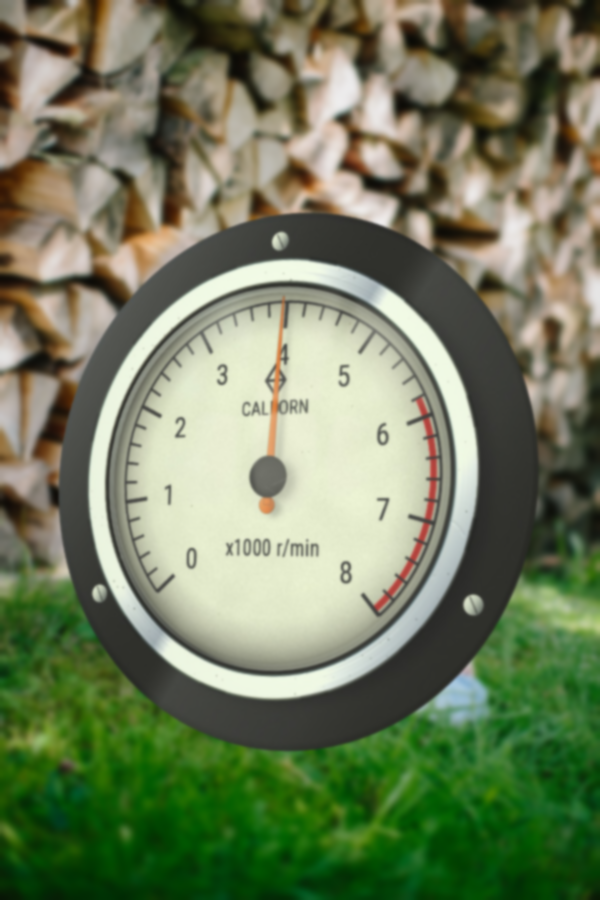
4000 (rpm)
